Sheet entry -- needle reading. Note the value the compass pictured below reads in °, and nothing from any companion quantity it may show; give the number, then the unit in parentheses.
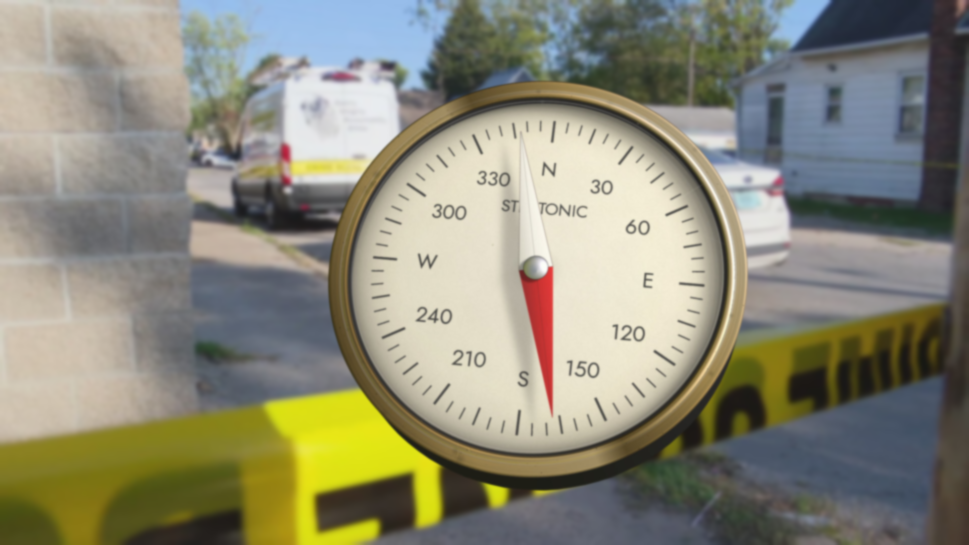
167.5 (°)
